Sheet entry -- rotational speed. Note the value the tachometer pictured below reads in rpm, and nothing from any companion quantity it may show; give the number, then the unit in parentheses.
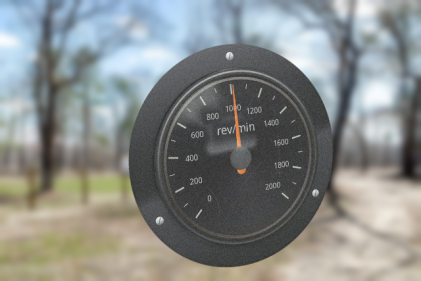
1000 (rpm)
